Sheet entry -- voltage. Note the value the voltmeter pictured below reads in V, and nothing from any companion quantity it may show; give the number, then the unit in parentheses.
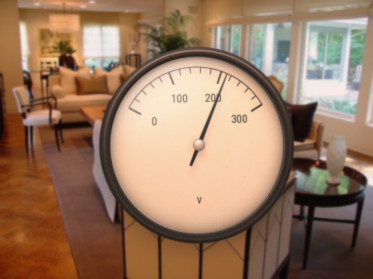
210 (V)
